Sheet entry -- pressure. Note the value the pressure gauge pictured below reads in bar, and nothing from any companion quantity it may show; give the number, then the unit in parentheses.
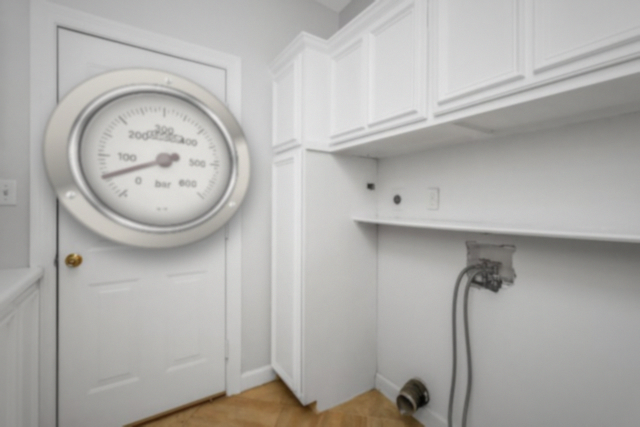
50 (bar)
